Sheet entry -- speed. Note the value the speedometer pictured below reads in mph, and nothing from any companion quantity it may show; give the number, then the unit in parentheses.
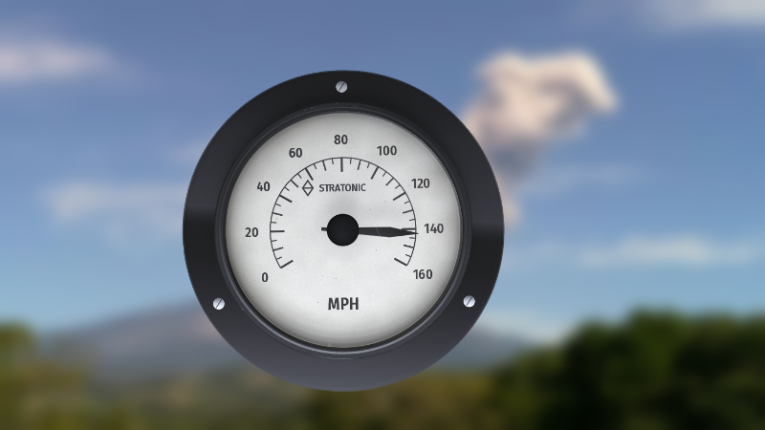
142.5 (mph)
